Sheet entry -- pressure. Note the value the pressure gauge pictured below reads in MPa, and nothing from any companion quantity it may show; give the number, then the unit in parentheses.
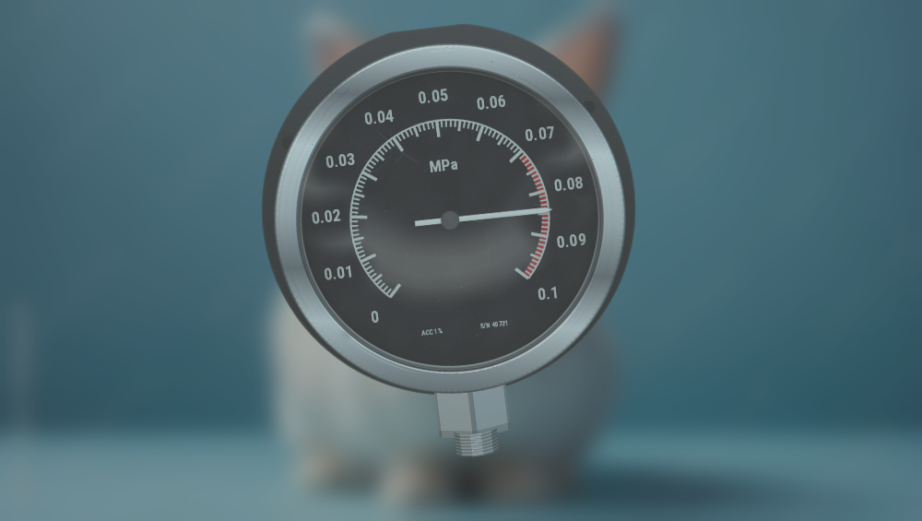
0.084 (MPa)
